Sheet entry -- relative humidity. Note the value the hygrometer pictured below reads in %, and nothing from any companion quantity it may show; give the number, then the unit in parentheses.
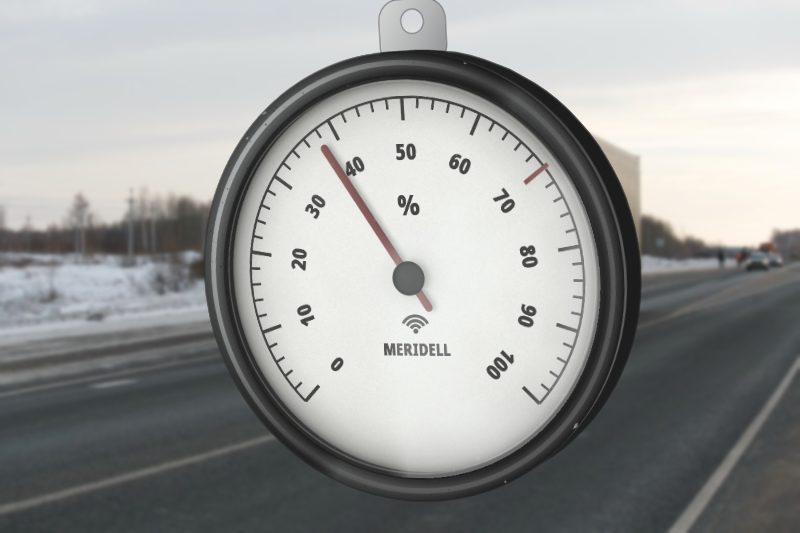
38 (%)
